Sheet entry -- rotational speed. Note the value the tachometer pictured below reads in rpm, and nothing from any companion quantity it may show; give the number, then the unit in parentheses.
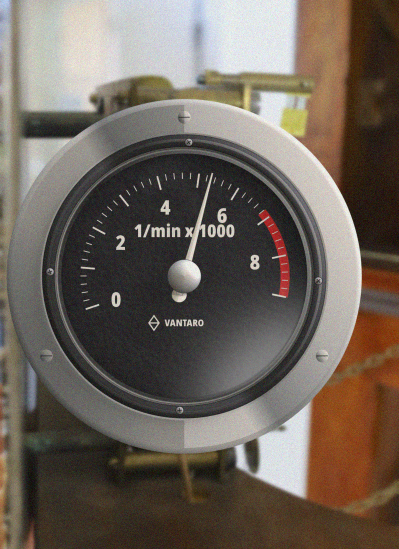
5300 (rpm)
